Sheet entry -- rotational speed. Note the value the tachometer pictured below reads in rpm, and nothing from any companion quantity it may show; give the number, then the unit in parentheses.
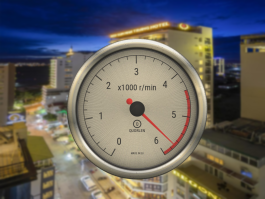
5700 (rpm)
